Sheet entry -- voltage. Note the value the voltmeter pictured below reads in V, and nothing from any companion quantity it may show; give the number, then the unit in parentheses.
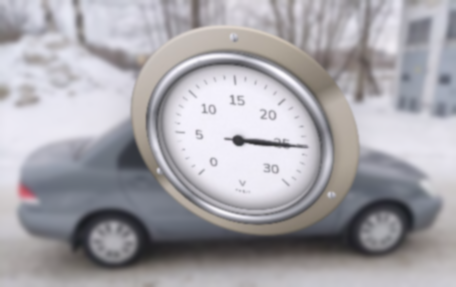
25 (V)
